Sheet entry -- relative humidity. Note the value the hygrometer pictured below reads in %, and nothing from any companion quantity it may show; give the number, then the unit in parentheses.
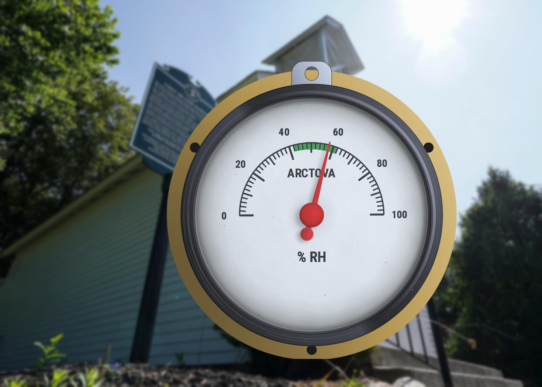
58 (%)
